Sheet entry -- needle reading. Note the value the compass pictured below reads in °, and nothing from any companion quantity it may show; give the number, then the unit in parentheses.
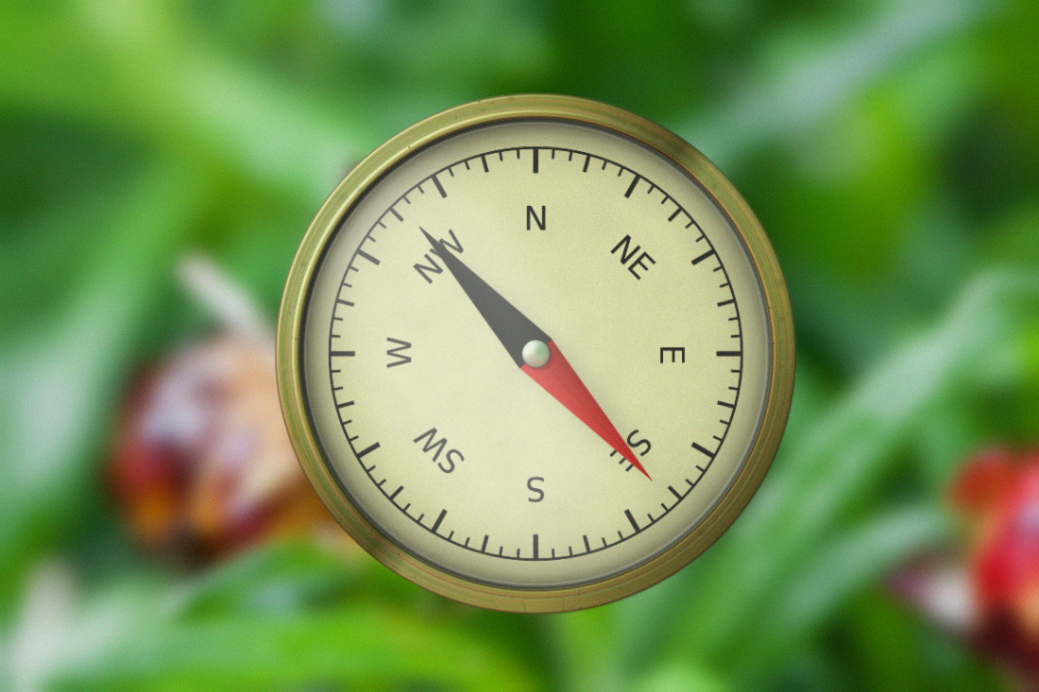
137.5 (°)
